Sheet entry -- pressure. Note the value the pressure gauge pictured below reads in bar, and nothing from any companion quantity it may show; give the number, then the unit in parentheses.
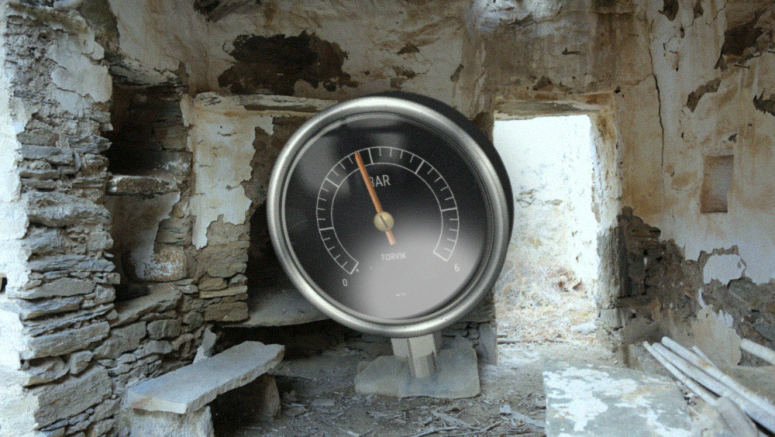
2.8 (bar)
